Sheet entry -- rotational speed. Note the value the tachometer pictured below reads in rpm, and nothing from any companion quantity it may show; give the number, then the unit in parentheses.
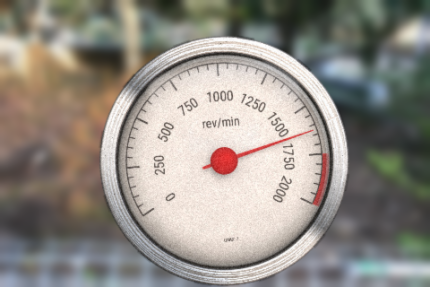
1625 (rpm)
